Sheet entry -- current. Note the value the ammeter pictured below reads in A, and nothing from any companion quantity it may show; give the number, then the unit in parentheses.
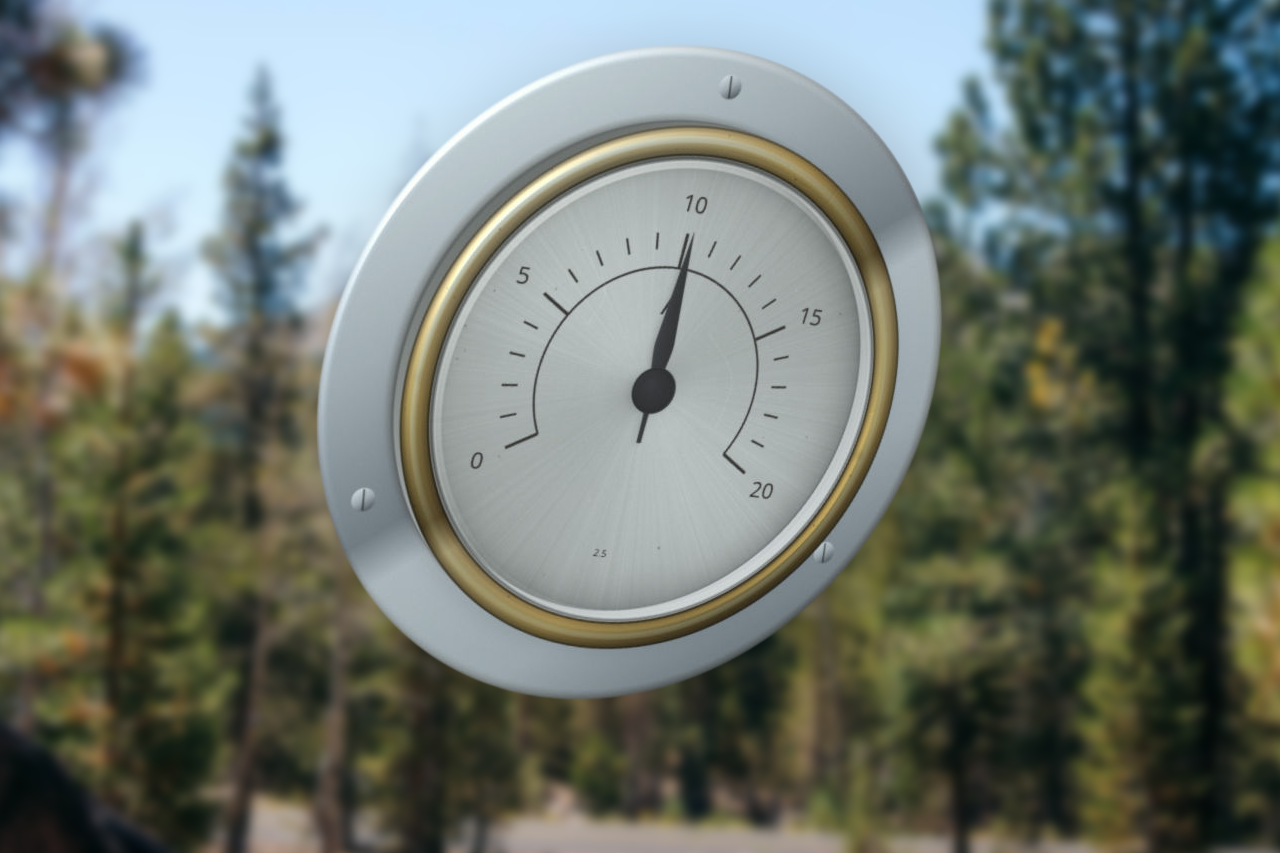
10 (A)
